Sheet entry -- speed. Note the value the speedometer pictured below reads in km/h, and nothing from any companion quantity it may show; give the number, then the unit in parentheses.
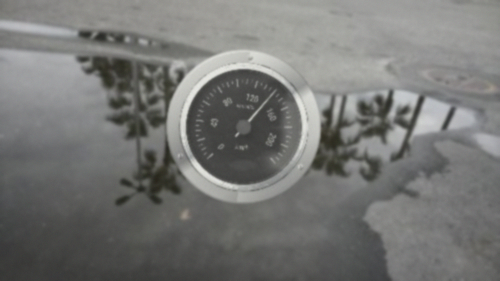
140 (km/h)
